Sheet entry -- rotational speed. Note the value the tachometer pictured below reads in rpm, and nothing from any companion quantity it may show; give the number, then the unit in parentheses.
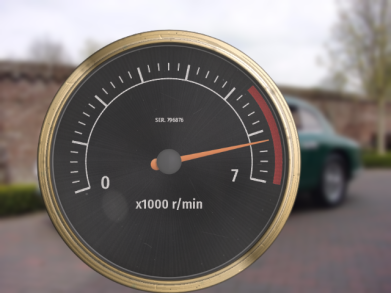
6200 (rpm)
